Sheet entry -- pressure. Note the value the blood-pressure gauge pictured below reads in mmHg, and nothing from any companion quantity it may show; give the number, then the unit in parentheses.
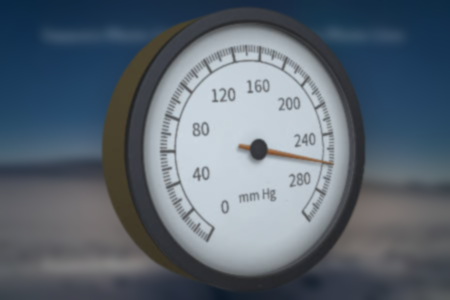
260 (mmHg)
